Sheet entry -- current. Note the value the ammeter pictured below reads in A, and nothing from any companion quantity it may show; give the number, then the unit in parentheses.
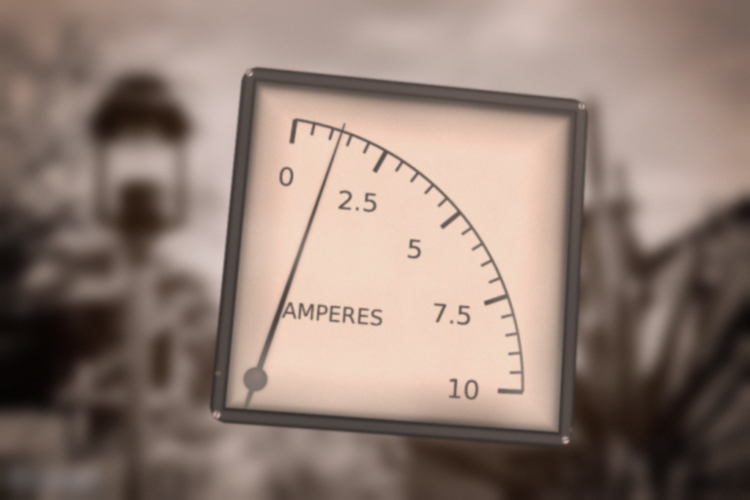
1.25 (A)
